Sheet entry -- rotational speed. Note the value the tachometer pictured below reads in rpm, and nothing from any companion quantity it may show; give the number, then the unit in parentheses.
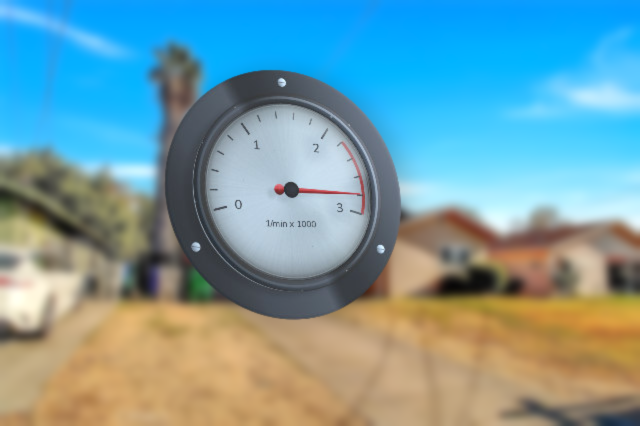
2800 (rpm)
